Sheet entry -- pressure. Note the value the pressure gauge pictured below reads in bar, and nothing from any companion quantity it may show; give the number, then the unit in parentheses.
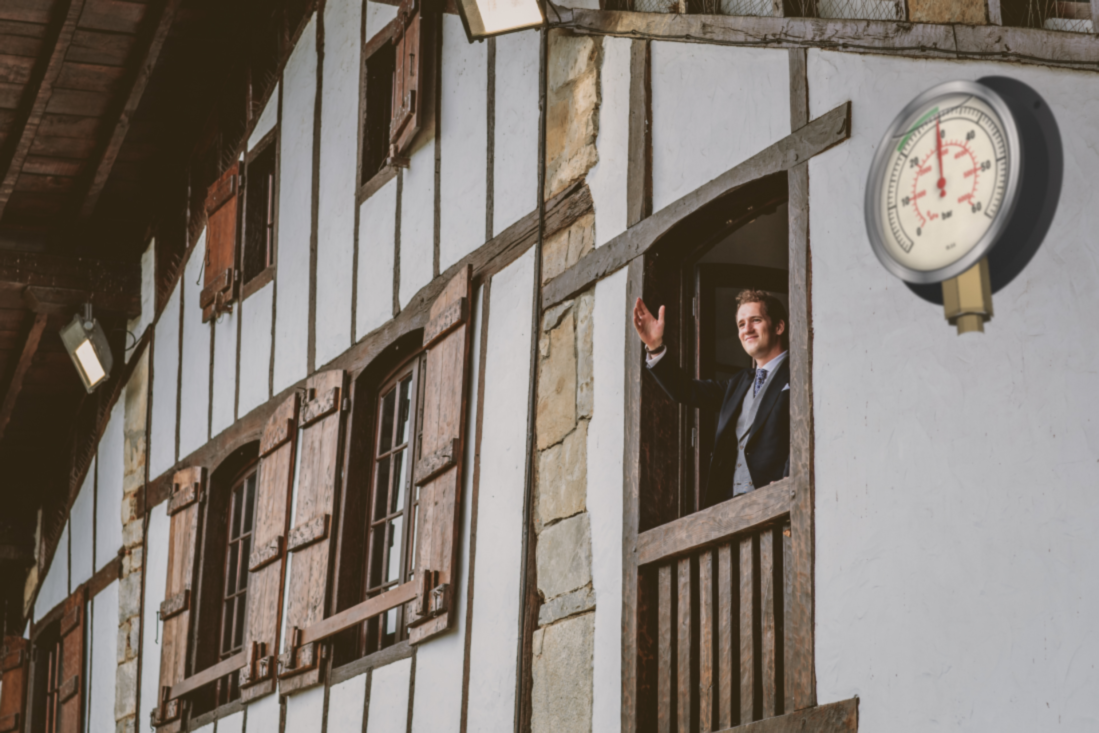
30 (bar)
